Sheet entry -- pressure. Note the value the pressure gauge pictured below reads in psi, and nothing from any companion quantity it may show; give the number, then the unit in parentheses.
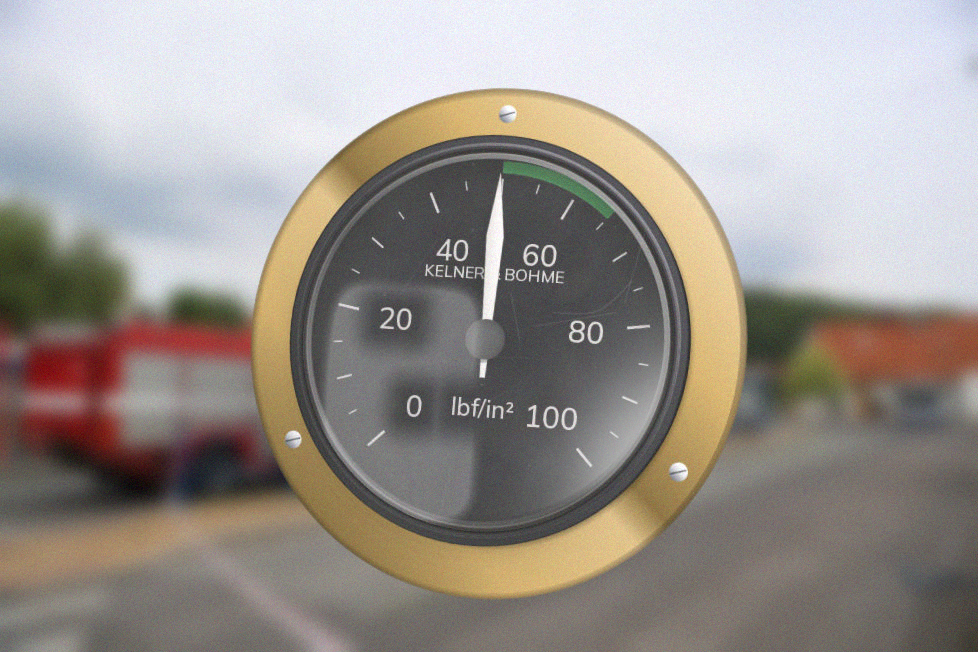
50 (psi)
